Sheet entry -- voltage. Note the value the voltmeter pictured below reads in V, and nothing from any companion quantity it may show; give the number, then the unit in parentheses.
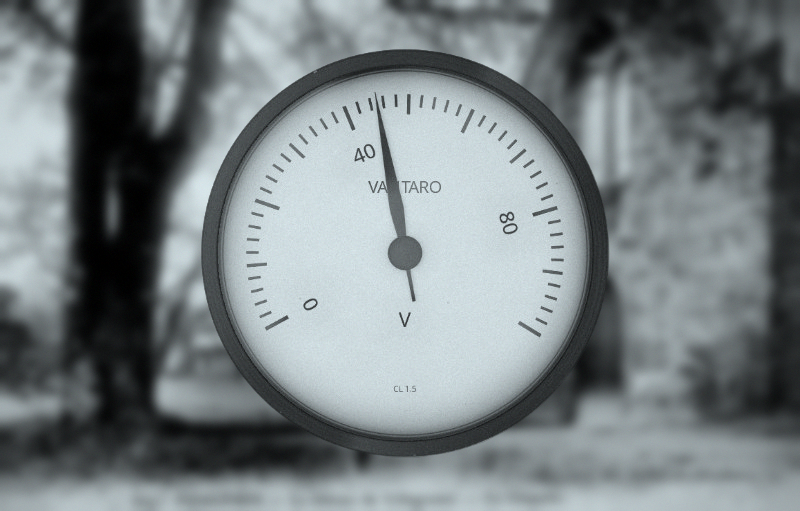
45 (V)
